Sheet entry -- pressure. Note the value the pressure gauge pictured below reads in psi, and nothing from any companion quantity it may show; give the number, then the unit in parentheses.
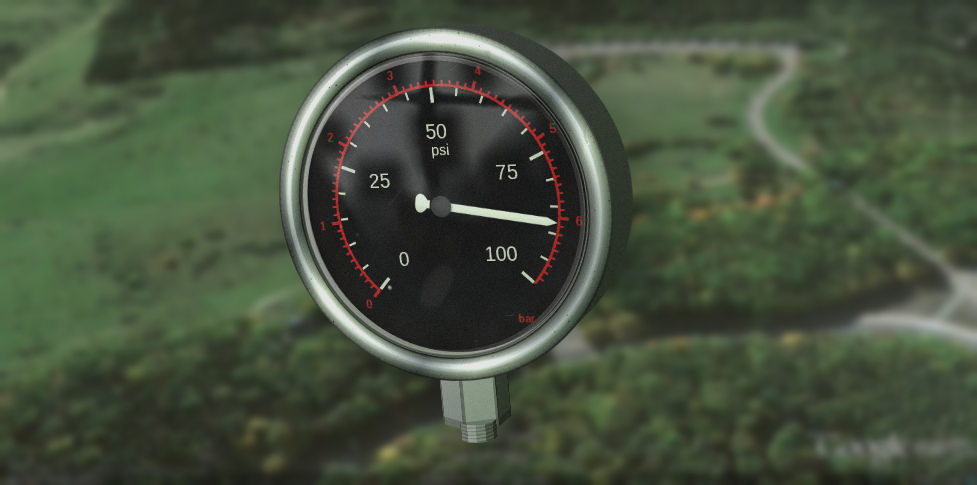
87.5 (psi)
